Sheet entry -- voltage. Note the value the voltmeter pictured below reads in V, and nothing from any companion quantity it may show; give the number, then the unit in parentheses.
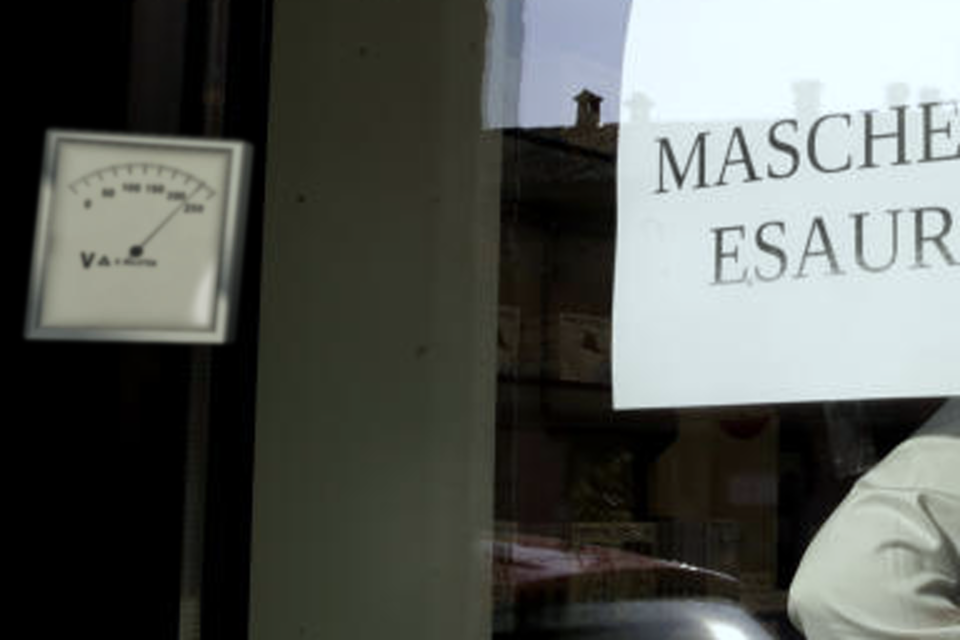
225 (V)
